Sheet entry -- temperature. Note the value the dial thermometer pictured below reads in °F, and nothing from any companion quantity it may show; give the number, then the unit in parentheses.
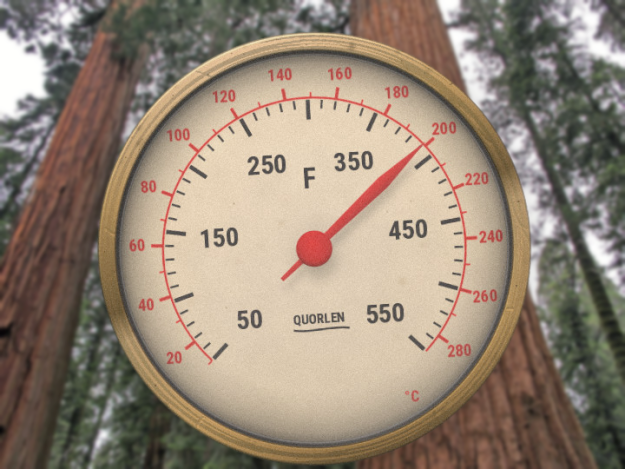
390 (°F)
